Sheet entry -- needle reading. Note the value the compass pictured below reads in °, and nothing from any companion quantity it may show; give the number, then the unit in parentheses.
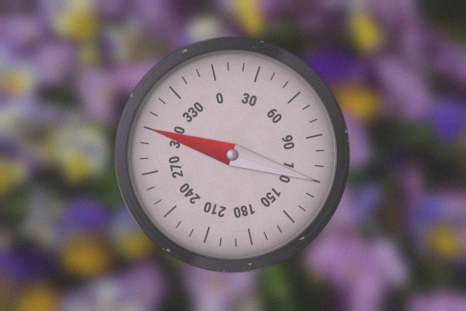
300 (°)
